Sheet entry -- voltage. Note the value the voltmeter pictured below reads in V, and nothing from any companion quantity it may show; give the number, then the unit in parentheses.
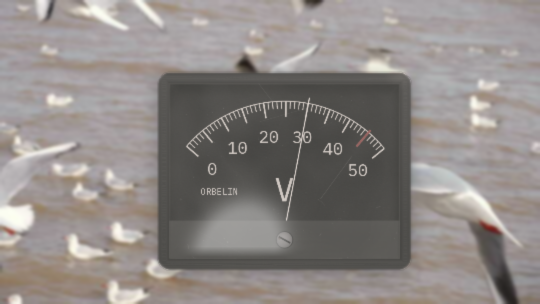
30 (V)
